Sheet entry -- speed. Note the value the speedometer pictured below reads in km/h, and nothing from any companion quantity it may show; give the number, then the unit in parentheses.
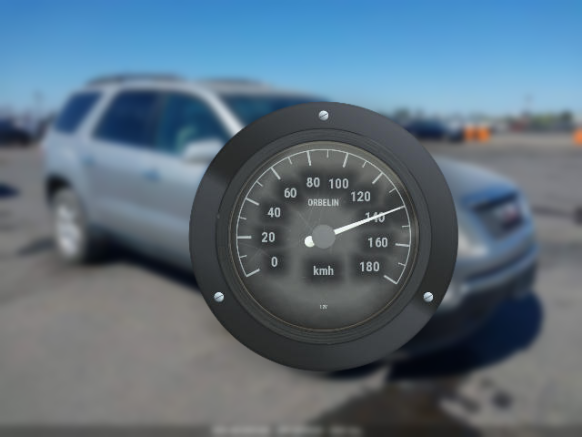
140 (km/h)
